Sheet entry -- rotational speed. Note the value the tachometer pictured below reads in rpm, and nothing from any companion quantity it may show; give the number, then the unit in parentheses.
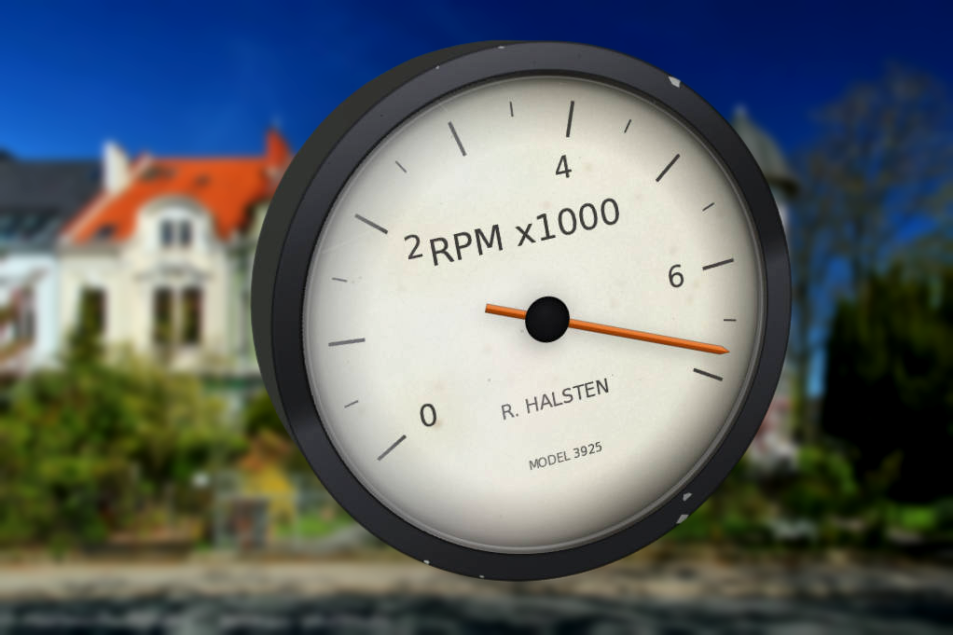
6750 (rpm)
